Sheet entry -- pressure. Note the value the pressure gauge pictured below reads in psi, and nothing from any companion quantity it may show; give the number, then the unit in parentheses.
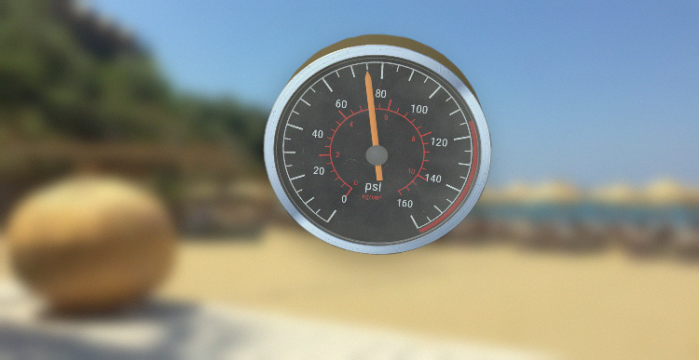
75 (psi)
